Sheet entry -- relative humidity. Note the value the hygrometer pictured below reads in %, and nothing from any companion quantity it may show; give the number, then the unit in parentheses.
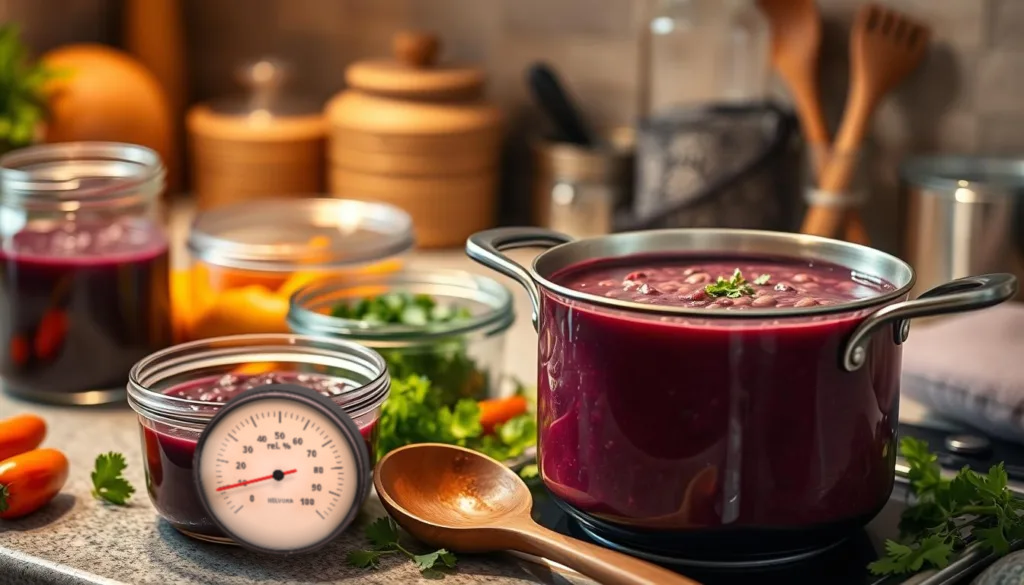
10 (%)
